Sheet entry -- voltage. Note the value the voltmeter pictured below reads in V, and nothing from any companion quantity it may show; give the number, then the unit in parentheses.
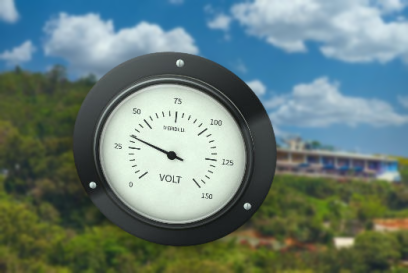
35 (V)
